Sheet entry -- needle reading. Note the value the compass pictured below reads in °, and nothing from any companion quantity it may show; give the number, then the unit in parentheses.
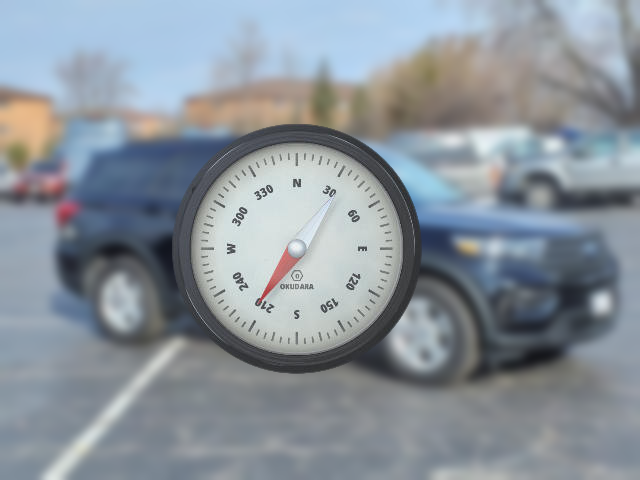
215 (°)
